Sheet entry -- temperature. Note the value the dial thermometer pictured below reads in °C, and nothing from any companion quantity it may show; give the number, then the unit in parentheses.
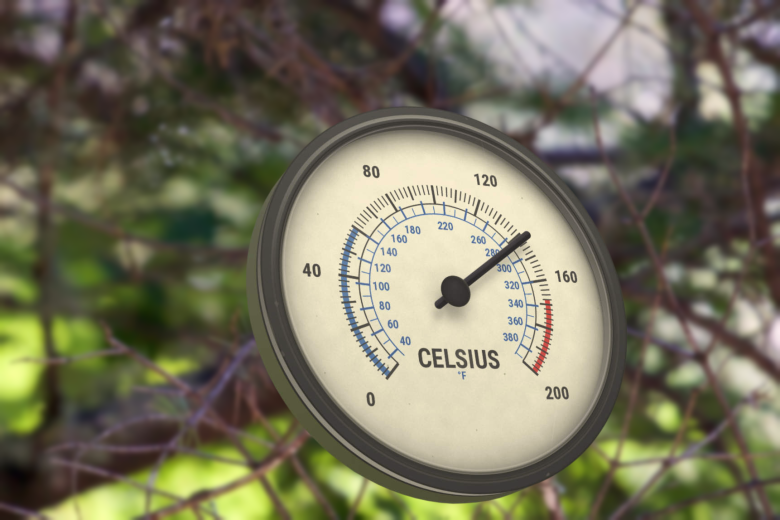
142 (°C)
